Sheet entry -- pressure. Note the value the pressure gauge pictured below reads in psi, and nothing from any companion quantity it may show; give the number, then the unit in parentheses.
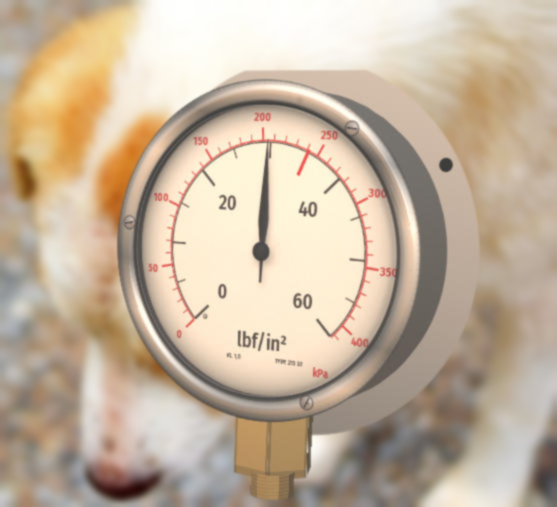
30 (psi)
